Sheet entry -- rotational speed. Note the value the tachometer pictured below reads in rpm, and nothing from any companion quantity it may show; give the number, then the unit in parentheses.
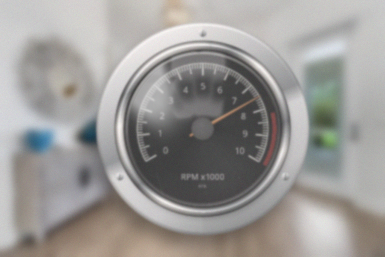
7500 (rpm)
